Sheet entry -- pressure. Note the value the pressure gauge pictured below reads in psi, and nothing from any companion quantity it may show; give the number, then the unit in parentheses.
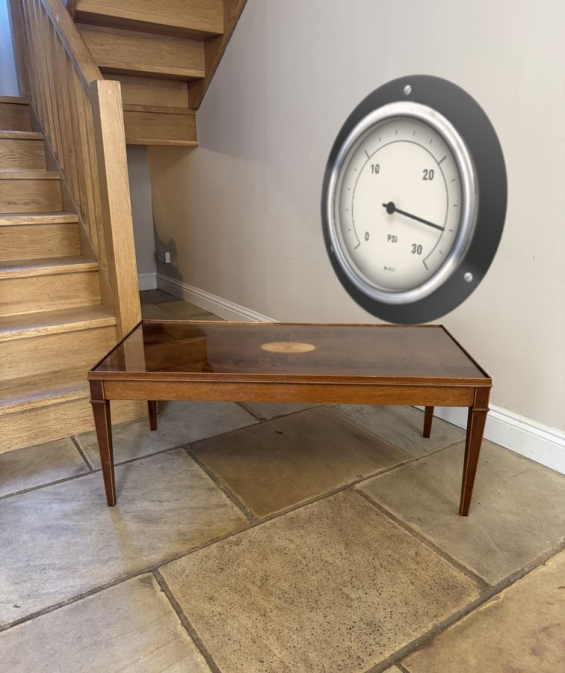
26 (psi)
